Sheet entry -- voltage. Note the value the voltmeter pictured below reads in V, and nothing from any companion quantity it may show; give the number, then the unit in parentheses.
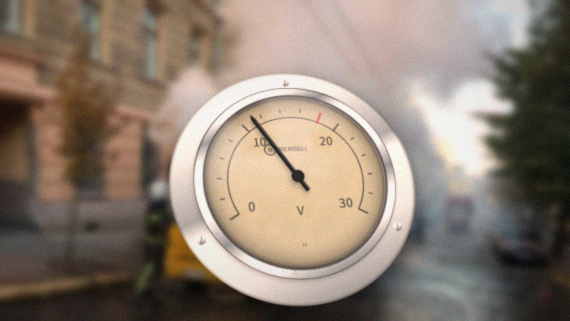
11 (V)
